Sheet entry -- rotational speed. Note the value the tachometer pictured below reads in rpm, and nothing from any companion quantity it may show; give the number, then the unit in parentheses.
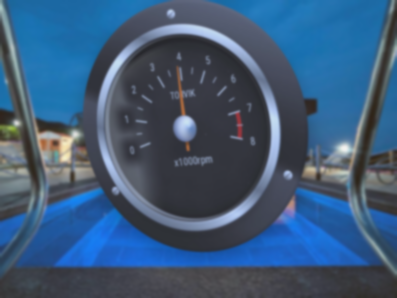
4000 (rpm)
